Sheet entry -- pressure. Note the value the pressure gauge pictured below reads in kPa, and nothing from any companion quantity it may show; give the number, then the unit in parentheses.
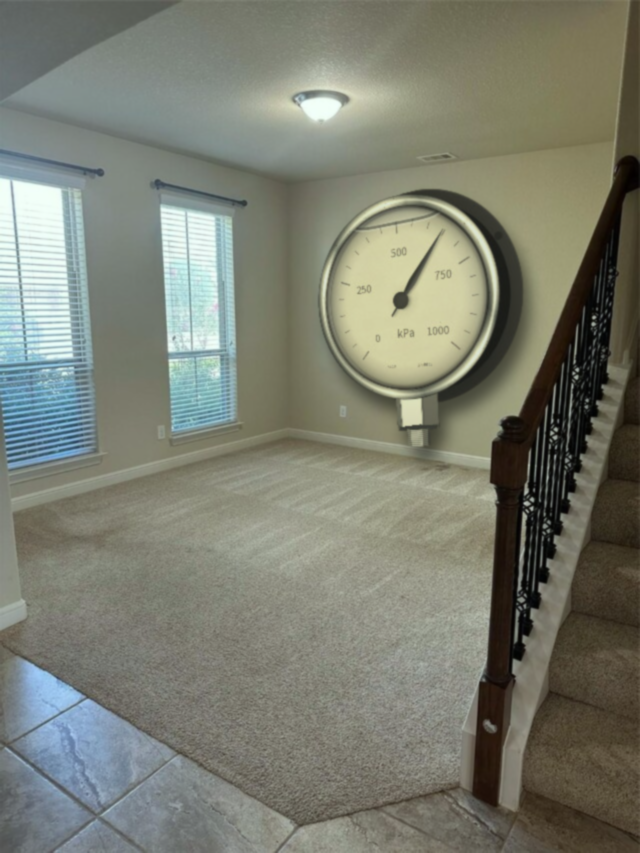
650 (kPa)
